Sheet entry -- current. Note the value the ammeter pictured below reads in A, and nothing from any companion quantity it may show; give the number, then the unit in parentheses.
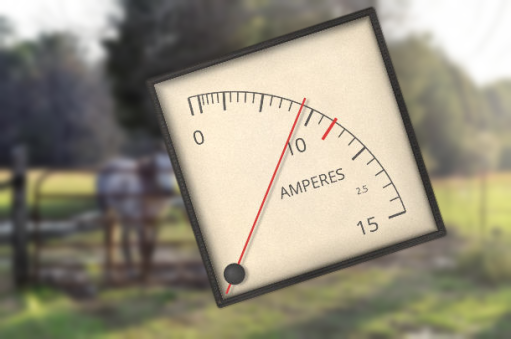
9.5 (A)
